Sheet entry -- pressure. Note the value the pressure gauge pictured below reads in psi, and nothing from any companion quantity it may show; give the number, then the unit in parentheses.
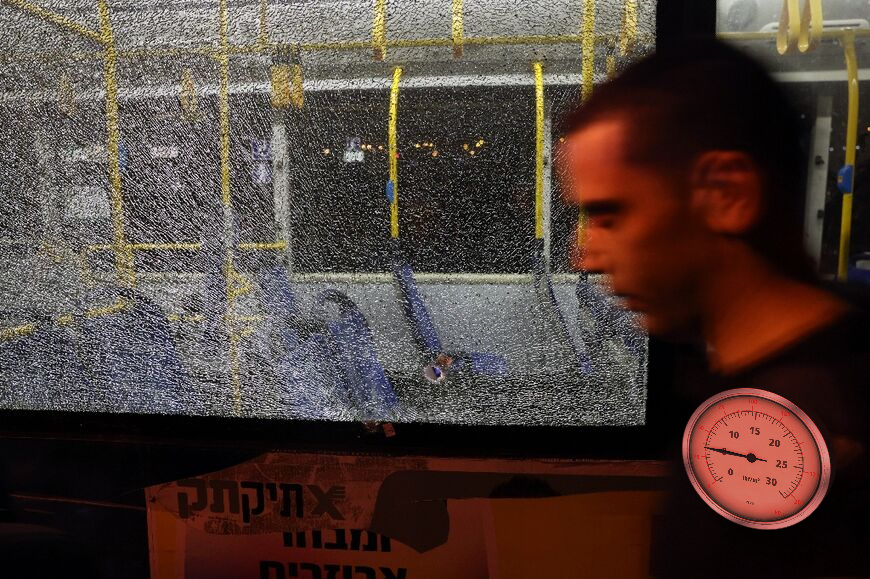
5 (psi)
